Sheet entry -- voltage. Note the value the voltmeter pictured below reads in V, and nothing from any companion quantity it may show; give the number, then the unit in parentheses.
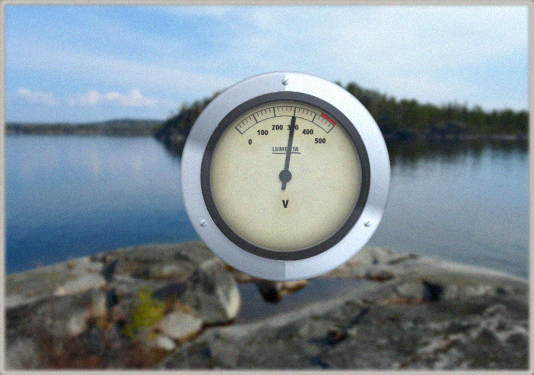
300 (V)
